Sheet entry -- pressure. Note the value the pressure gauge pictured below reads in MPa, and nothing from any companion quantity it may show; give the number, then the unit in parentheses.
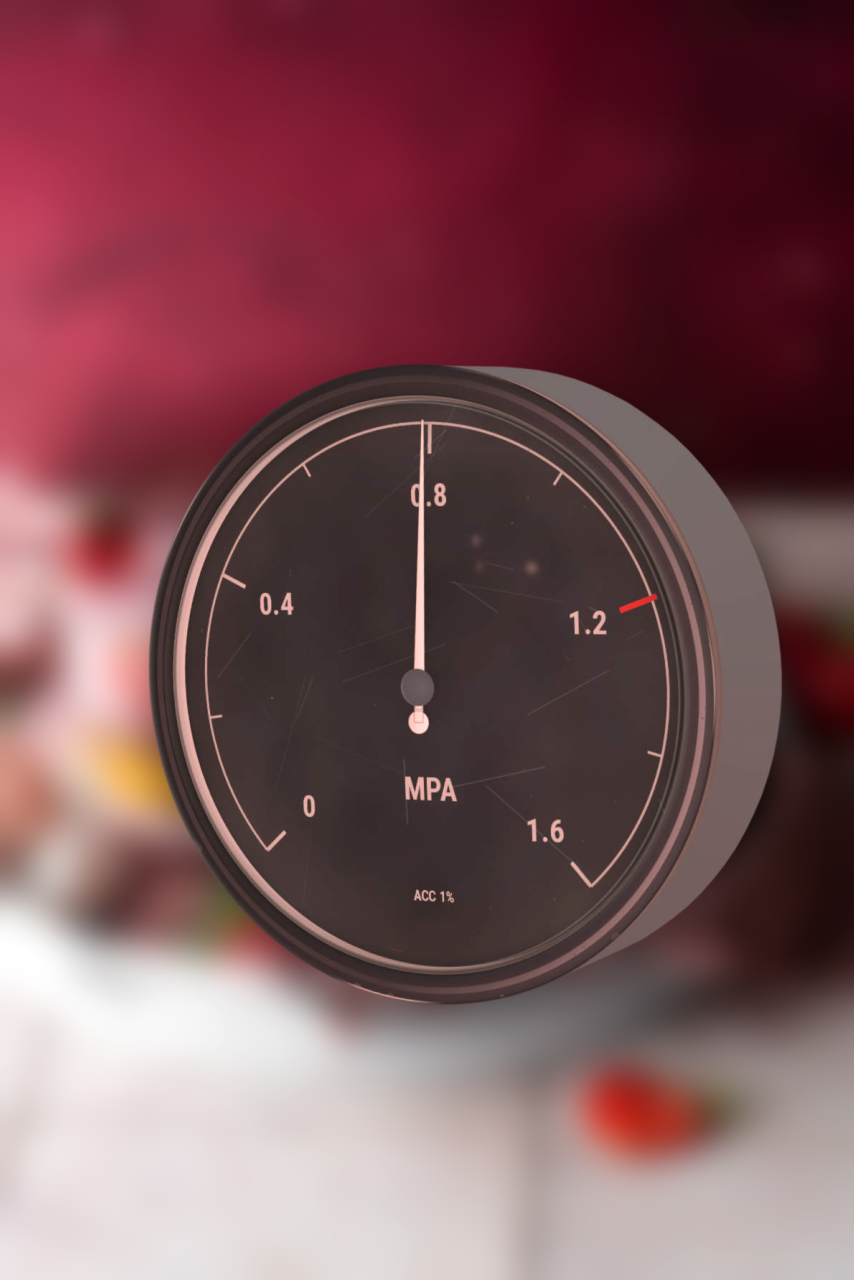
0.8 (MPa)
